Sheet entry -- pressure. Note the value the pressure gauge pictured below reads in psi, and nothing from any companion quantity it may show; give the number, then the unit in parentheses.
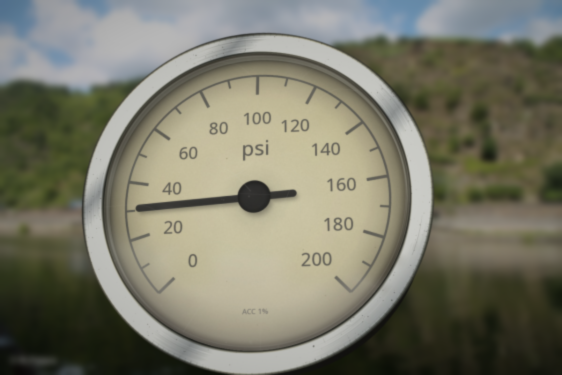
30 (psi)
